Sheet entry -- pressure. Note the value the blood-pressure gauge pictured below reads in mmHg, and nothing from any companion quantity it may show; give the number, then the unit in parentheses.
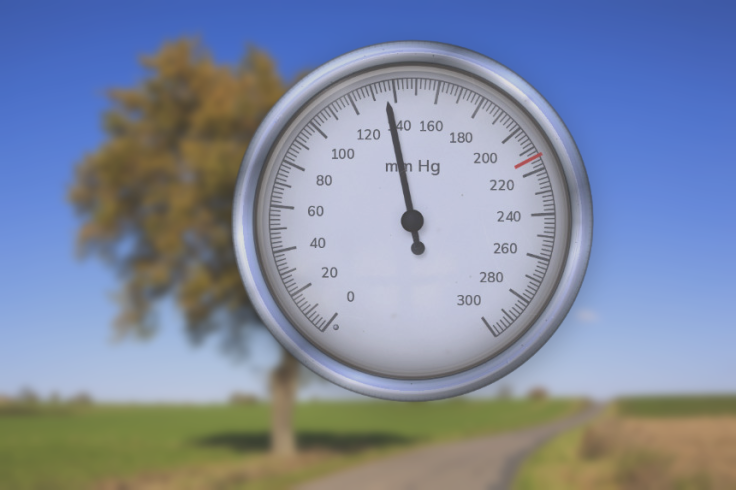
136 (mmHg)
